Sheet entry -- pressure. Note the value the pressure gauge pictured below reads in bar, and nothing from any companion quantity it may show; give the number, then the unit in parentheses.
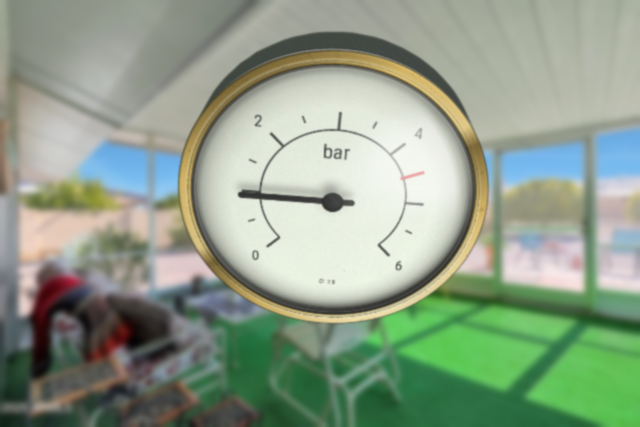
1 (bar)
